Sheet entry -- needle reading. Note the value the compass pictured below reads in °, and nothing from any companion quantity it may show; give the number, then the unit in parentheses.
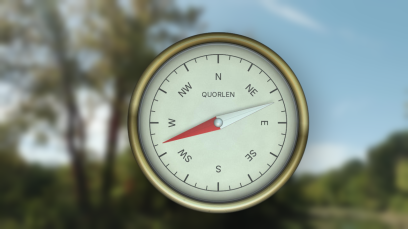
250 (°)
